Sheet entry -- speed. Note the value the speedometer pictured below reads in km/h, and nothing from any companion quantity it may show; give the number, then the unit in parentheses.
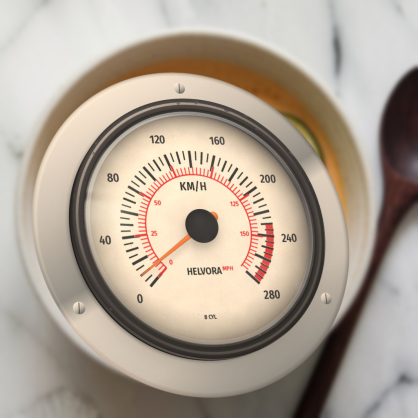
10 (km/h)
